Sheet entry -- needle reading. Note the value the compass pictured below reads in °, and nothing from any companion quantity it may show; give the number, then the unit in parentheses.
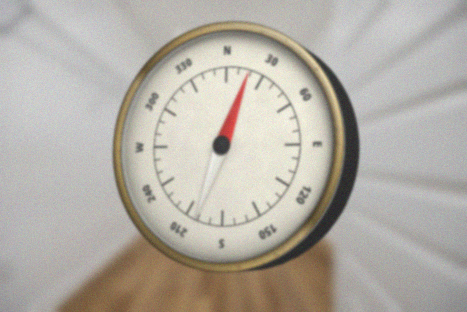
20 (°)
